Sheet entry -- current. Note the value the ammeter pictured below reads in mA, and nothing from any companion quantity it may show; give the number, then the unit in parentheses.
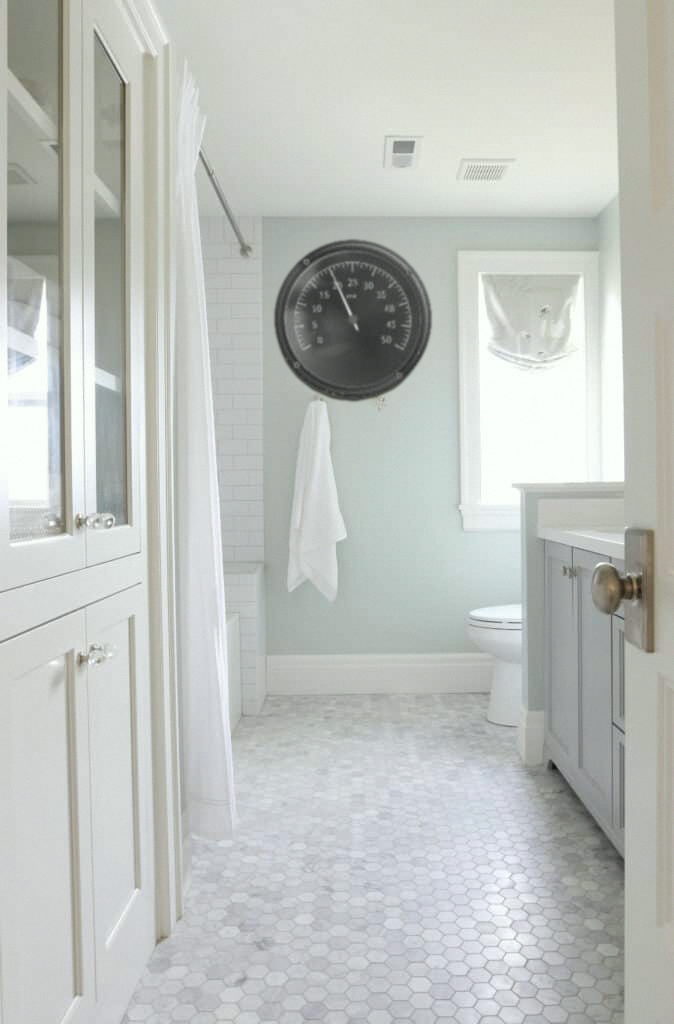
20 (mA)
